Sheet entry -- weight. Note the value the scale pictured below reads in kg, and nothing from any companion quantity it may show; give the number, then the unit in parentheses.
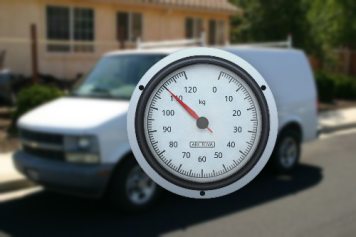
110 (kg)
